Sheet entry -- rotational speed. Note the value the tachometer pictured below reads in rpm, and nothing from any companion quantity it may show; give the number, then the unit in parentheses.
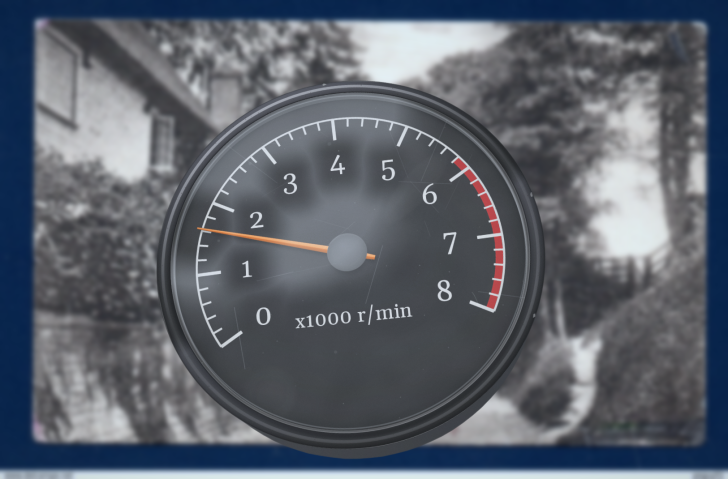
1600 (rpm)
